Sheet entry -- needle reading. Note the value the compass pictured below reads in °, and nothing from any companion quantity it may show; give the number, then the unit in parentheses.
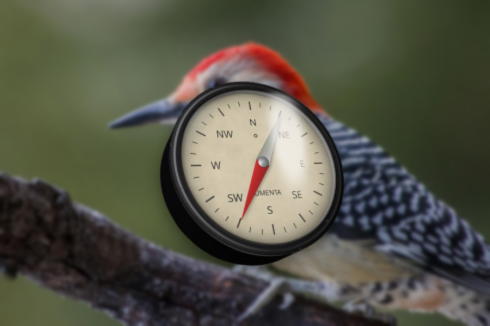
210 (°)
